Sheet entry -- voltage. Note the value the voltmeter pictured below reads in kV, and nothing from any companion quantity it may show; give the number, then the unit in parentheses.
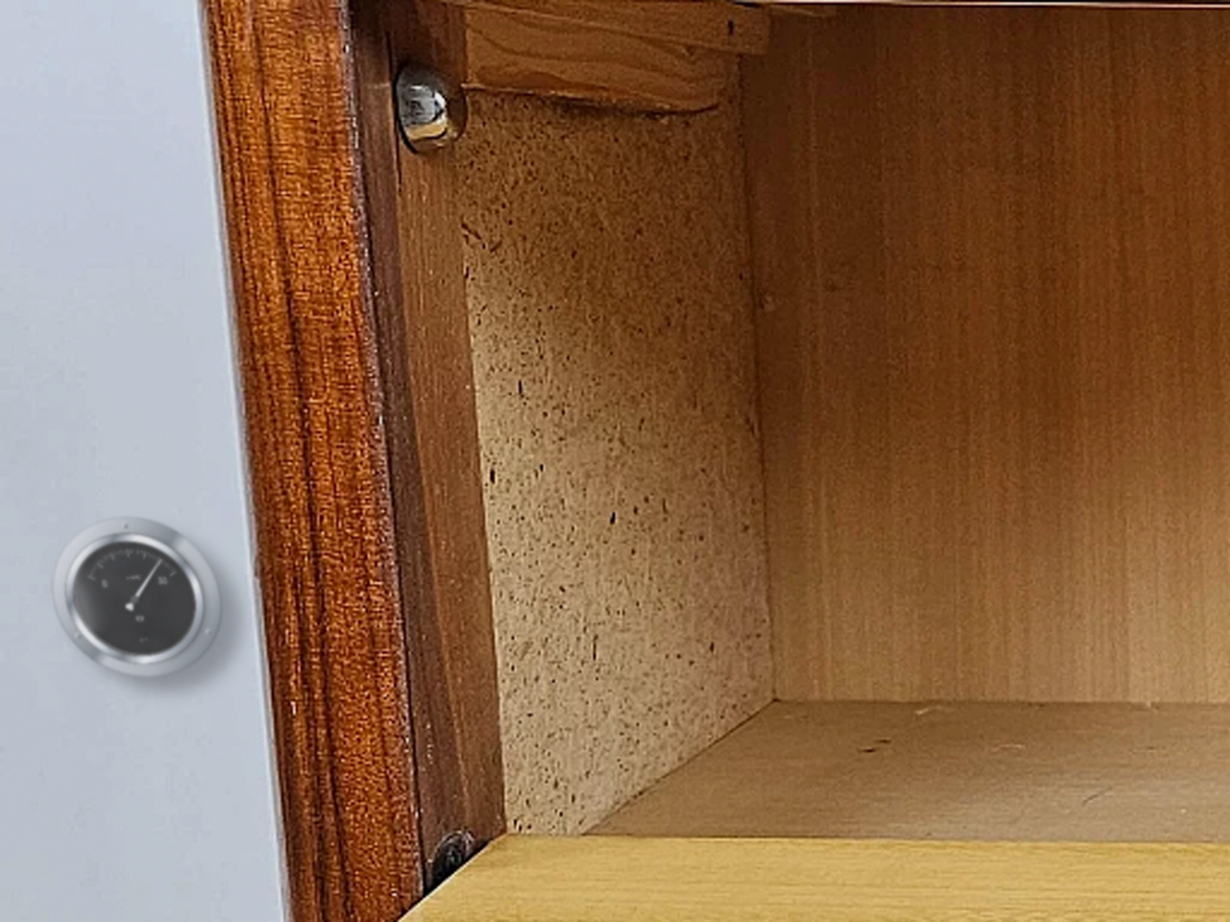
25 (kV)
